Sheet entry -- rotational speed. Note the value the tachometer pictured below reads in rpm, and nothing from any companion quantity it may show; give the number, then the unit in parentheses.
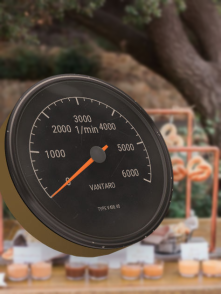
0 (rpm)
